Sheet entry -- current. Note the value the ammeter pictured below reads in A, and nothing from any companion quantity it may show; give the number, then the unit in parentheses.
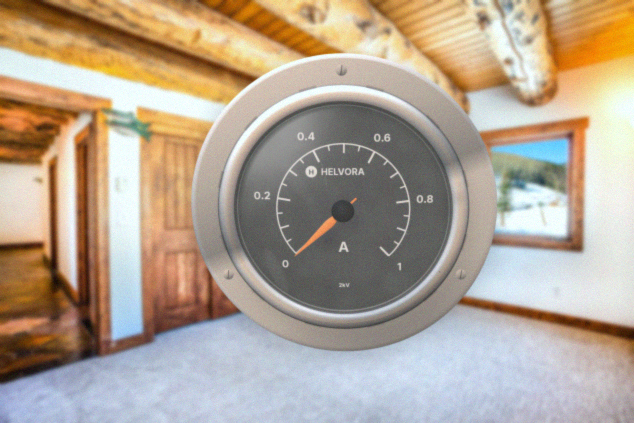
0 (A)
